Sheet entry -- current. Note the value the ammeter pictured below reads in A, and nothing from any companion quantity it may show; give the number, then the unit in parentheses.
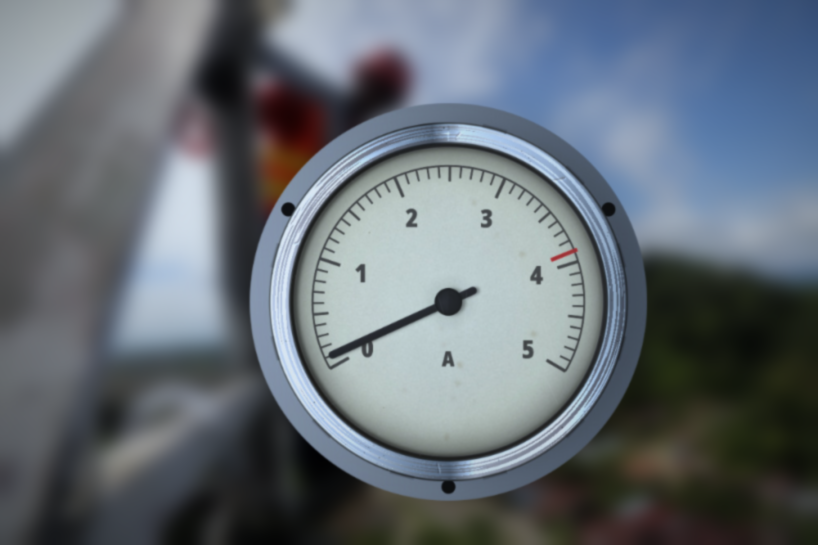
0.1 (A)
